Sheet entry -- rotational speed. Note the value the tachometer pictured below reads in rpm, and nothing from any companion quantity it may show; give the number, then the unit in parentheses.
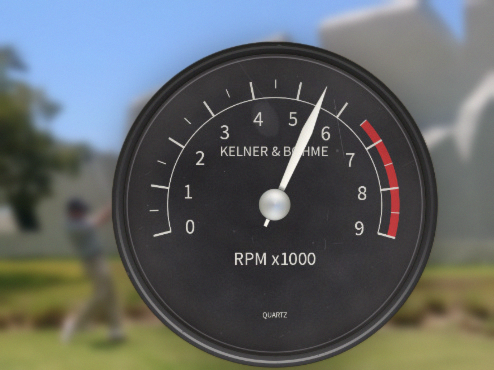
5500 (rpm)
